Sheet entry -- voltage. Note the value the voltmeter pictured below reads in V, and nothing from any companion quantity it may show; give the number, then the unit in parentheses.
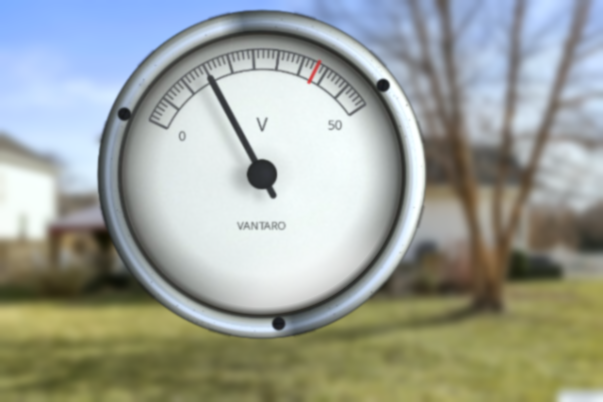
15 (V)
